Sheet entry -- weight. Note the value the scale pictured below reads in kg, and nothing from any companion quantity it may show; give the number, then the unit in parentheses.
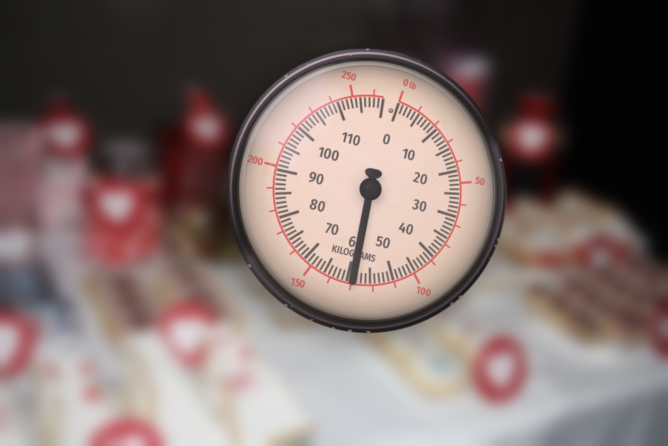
59 (kg)
